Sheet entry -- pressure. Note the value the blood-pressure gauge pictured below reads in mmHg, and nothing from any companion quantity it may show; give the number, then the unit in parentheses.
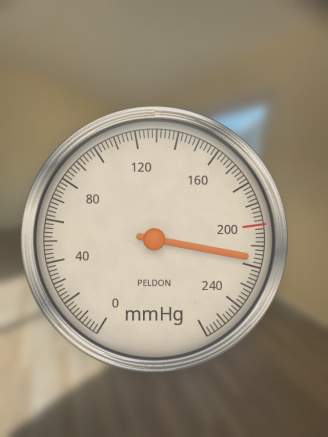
216 (mmHg)
